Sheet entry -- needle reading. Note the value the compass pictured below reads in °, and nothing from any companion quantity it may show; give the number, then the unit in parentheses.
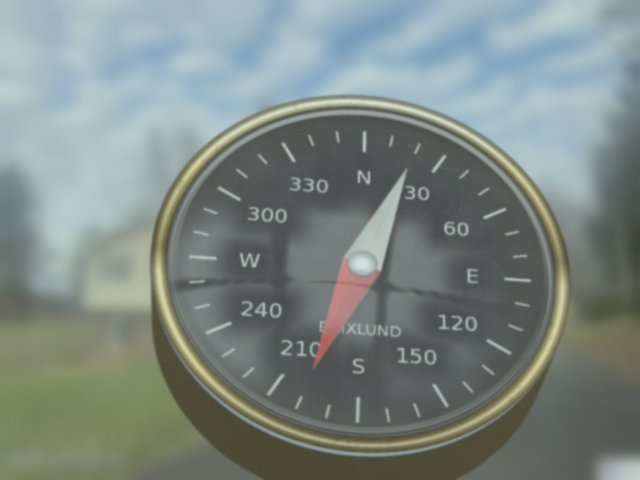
200 (°)
